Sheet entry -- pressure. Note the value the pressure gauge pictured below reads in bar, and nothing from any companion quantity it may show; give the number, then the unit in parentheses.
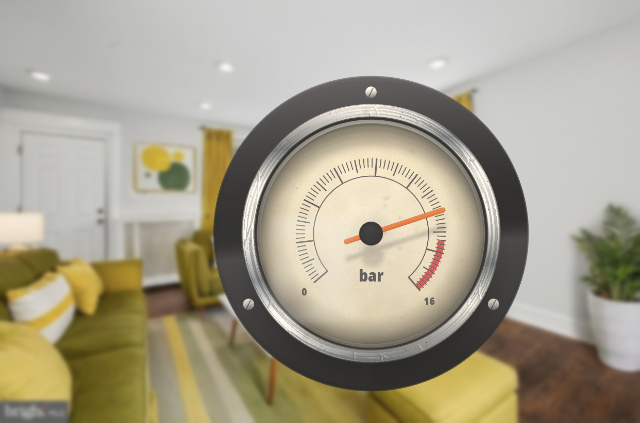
12 (bar)
